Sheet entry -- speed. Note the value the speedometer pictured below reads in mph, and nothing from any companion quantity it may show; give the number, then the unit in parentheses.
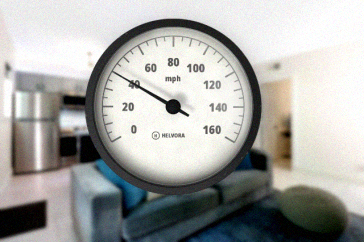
40 (mph)
